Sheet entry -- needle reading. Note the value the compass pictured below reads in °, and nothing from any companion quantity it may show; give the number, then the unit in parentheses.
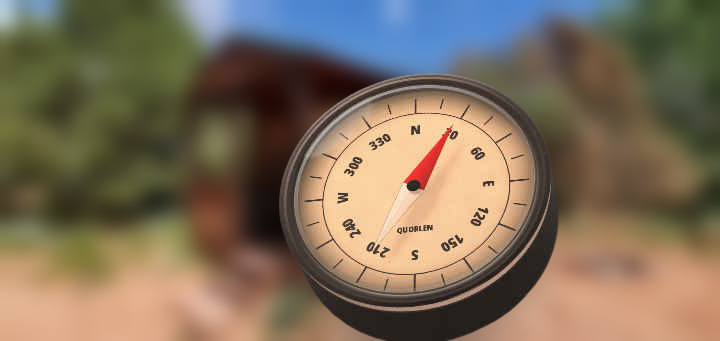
30 (°)
